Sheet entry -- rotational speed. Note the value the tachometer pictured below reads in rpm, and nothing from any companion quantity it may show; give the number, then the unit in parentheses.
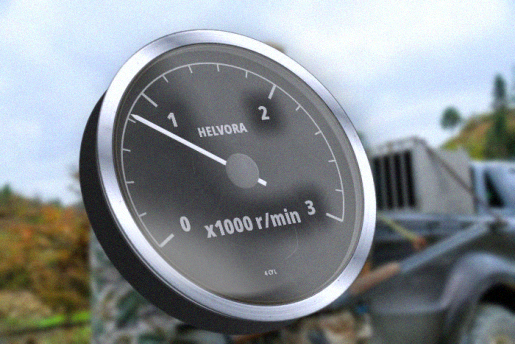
800 (rpm)
